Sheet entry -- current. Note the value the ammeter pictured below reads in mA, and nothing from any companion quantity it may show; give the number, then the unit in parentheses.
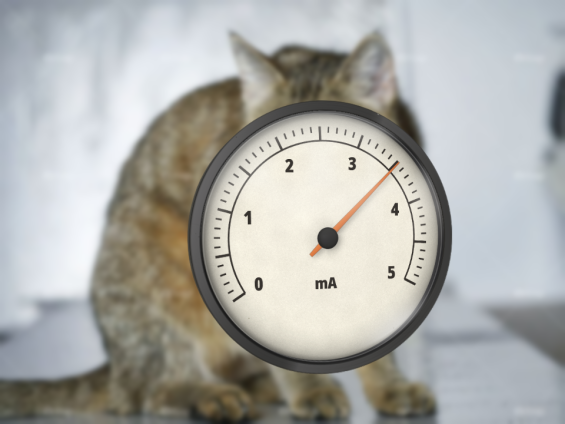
3.5 (mA)
